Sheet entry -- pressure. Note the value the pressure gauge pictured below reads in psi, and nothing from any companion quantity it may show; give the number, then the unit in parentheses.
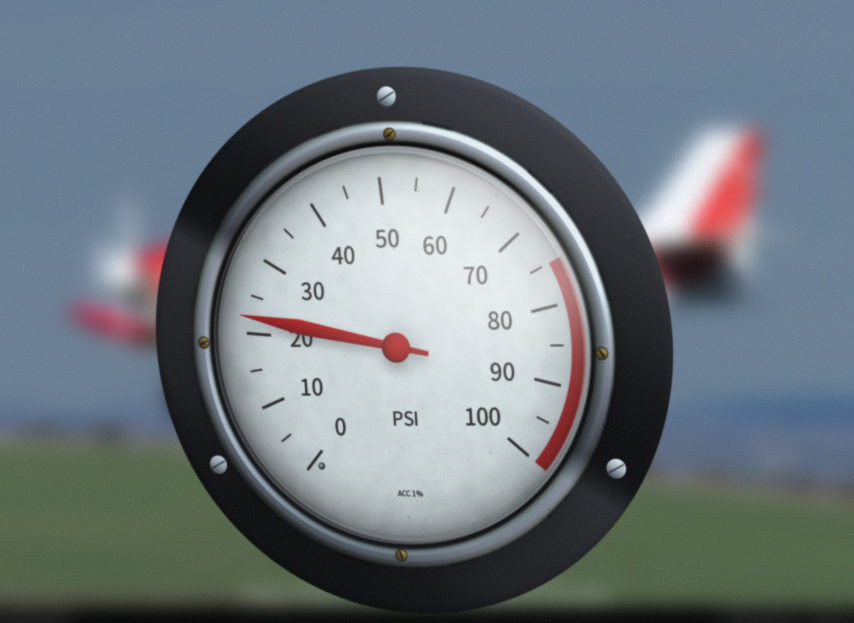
22.5 (psi)
